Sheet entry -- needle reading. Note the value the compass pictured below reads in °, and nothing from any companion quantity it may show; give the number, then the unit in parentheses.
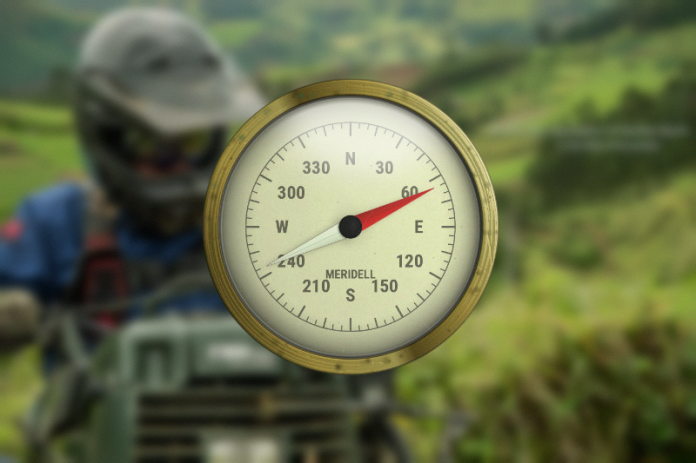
65 (°)
